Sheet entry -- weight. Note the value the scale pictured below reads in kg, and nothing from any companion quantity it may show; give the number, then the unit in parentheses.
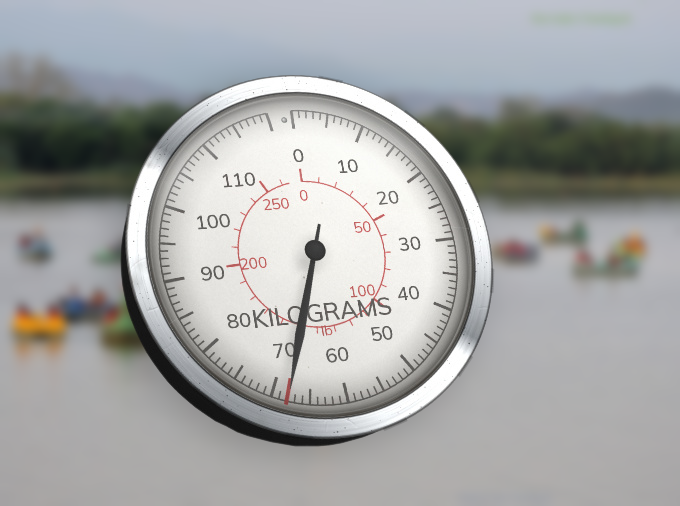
68 (kg)
